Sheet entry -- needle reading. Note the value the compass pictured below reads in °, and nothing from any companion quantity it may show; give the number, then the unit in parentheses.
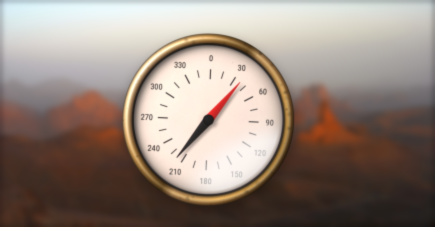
37.5 (°)
